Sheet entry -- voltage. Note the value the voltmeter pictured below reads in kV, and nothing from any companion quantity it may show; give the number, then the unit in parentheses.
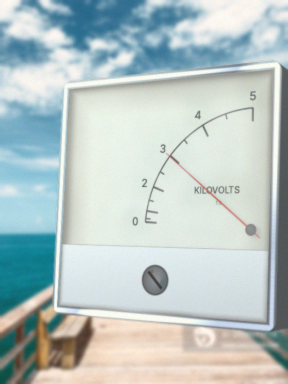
3 (kV)
